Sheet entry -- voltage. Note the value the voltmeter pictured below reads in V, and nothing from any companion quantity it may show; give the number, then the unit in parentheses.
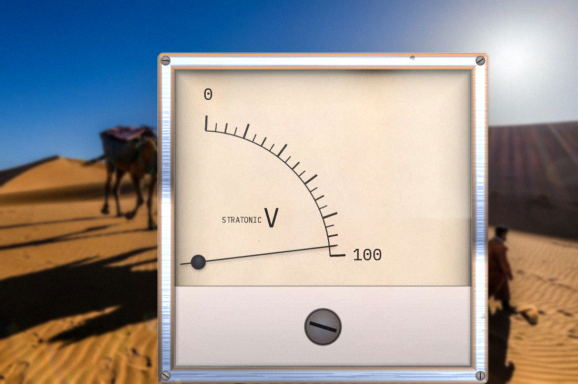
95 (V)
